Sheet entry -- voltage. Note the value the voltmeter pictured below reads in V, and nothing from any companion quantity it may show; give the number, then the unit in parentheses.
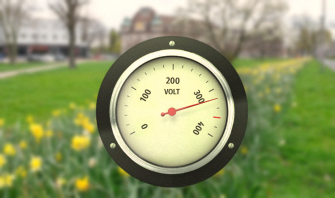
320 (V)
